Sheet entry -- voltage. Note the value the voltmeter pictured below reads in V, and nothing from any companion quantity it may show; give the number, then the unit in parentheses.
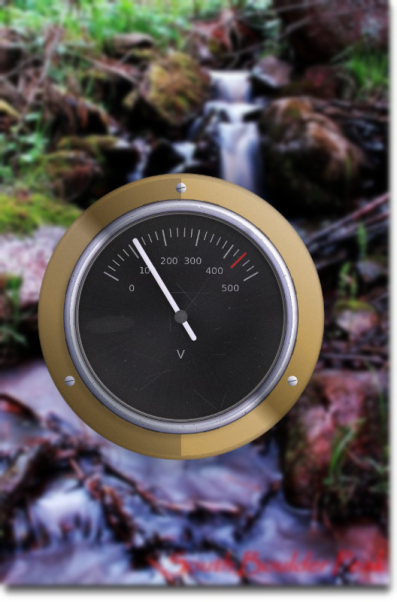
120 (V)
